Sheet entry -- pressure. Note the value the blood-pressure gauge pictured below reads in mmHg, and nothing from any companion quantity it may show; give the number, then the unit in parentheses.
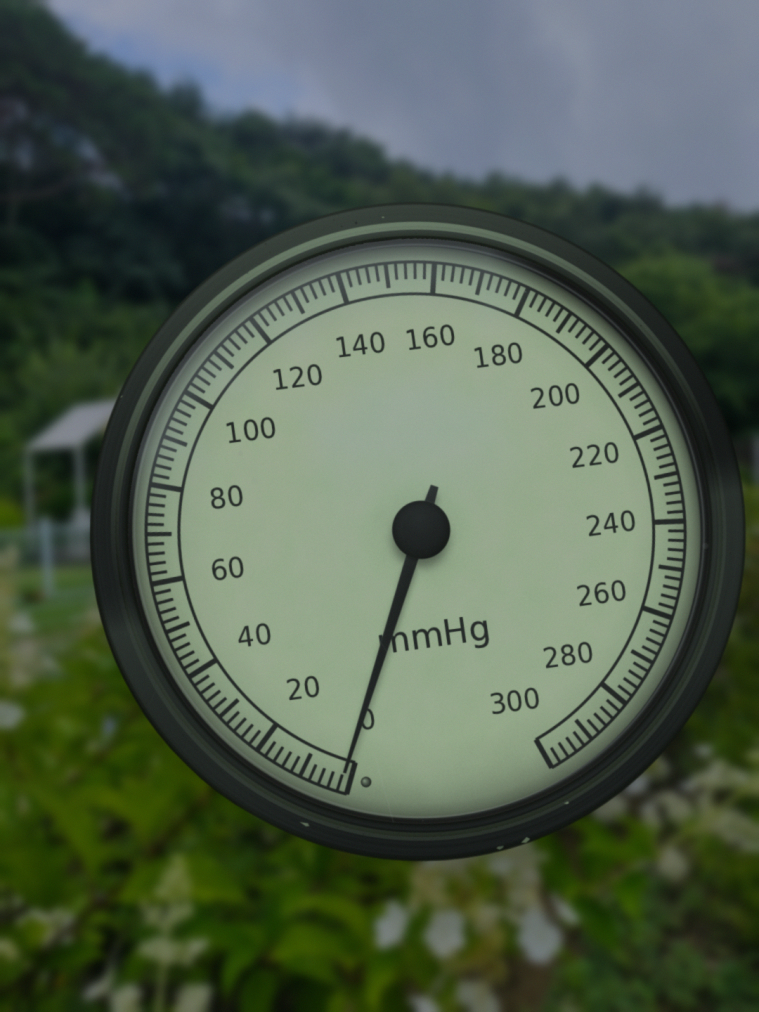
2 (mmHg)
